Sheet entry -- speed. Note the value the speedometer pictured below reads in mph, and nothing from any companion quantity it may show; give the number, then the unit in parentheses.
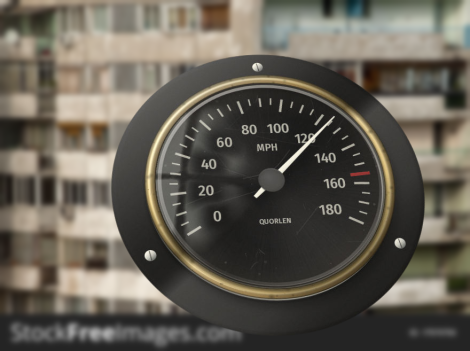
125 (mph)
